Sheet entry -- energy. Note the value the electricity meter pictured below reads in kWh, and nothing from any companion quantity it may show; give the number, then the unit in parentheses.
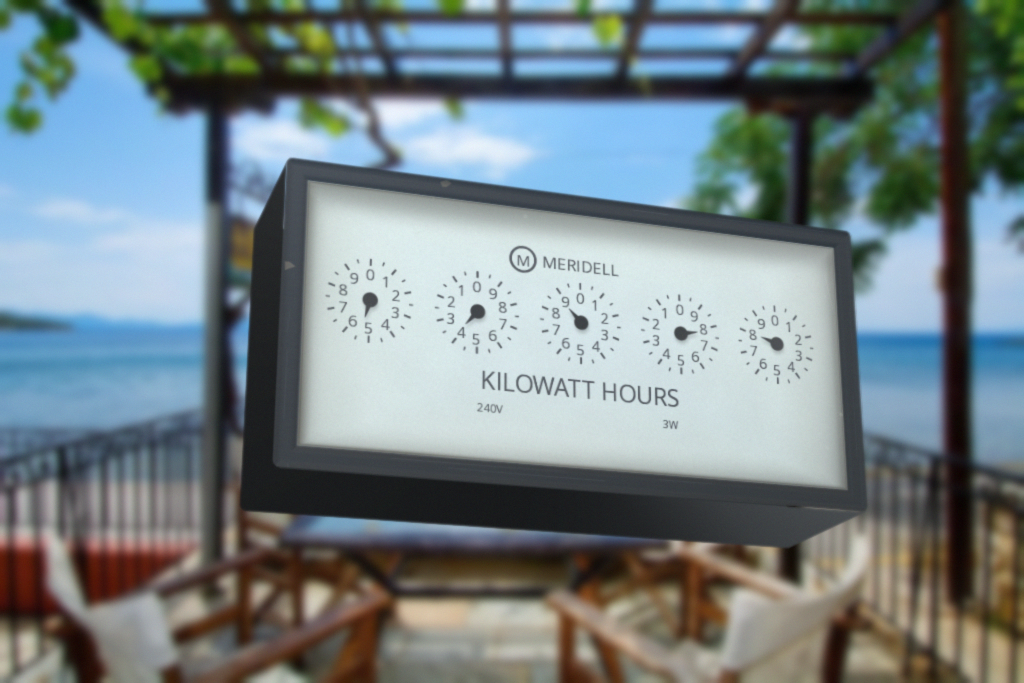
53878 (kWh)
